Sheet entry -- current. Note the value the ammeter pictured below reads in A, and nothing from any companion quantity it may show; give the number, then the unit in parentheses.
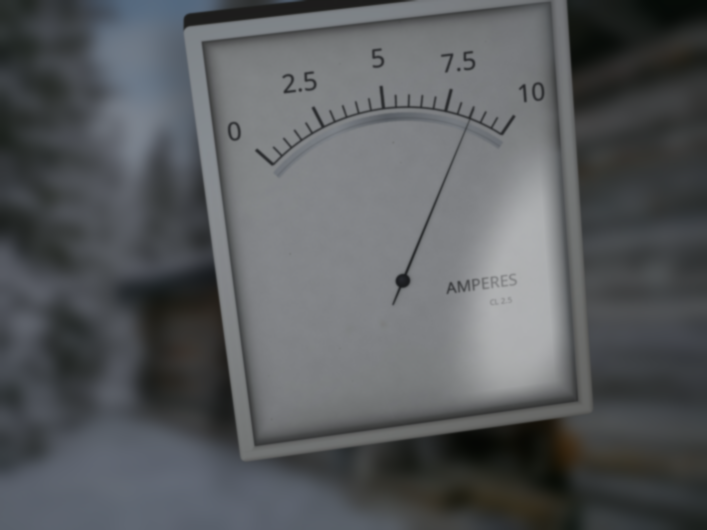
8.5 (A)
